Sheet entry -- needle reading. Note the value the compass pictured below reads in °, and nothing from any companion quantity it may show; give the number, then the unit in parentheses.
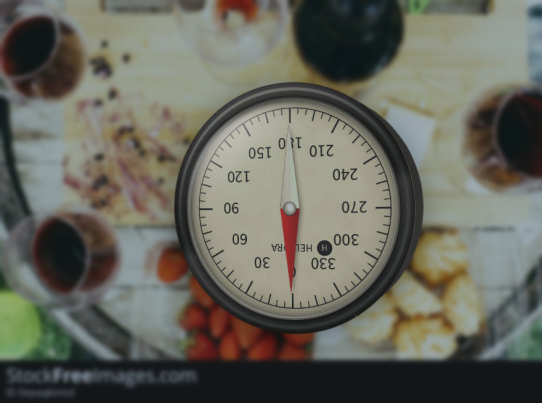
0 (°)
